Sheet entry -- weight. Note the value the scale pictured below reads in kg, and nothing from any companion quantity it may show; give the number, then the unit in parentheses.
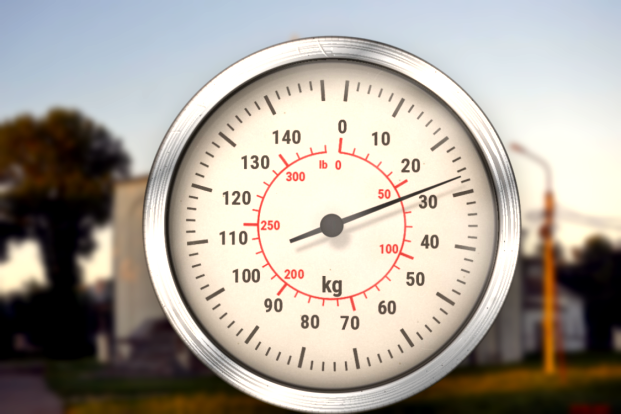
27 (kg)
